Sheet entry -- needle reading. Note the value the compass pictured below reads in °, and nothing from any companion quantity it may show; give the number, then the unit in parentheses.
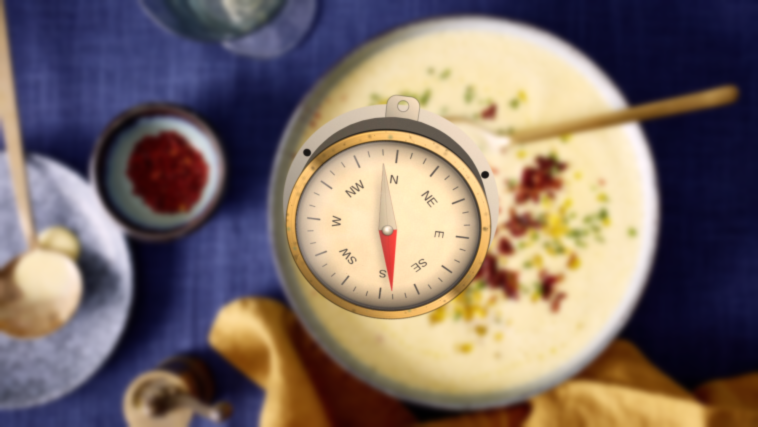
170 (°)
